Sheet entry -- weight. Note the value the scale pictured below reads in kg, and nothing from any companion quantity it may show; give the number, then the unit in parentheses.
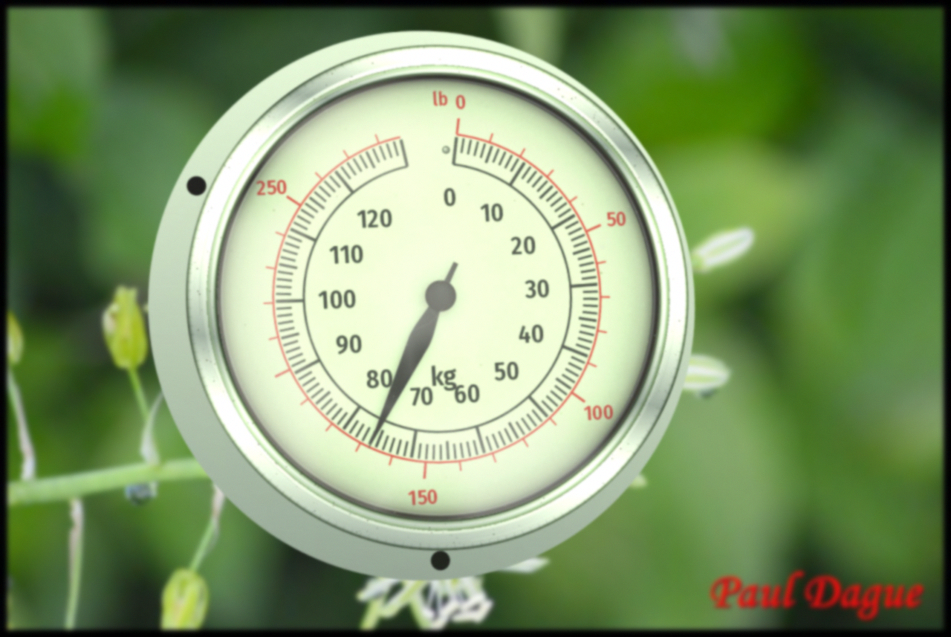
76 (kg)
